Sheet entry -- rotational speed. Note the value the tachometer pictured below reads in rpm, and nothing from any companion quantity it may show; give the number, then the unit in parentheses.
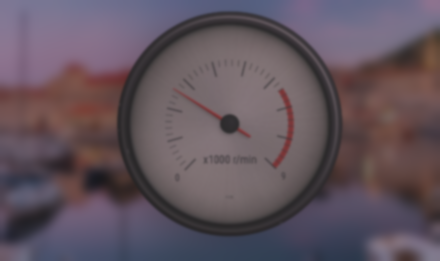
2600 (rpm)
